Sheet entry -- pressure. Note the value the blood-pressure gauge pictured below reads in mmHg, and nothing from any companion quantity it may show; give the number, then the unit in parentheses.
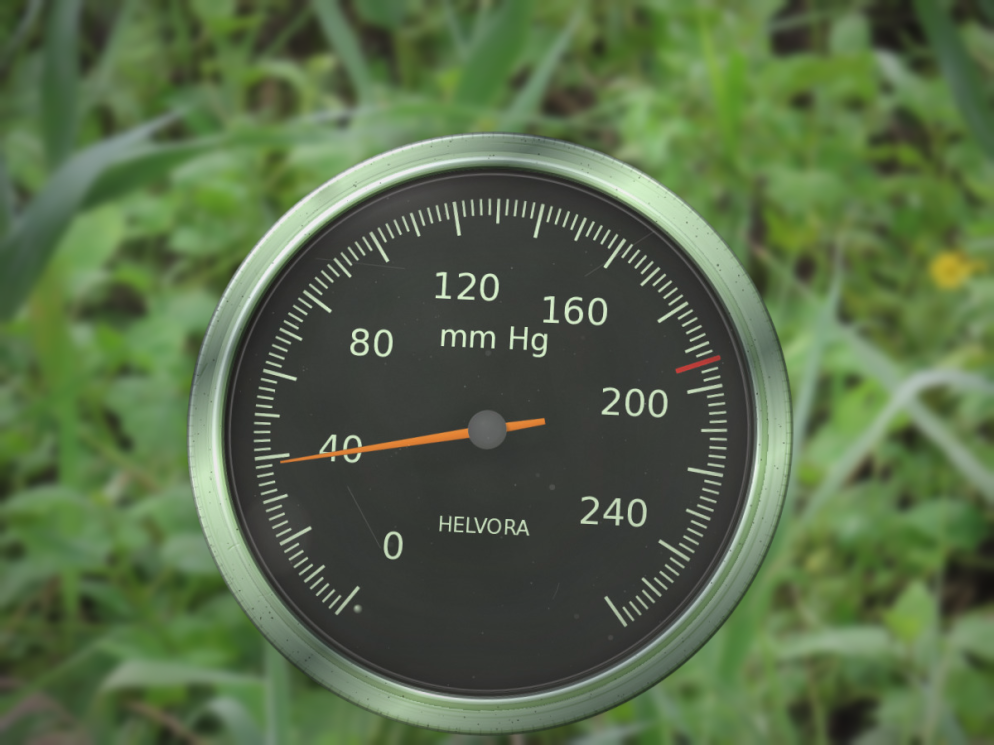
38 (mmHg)
